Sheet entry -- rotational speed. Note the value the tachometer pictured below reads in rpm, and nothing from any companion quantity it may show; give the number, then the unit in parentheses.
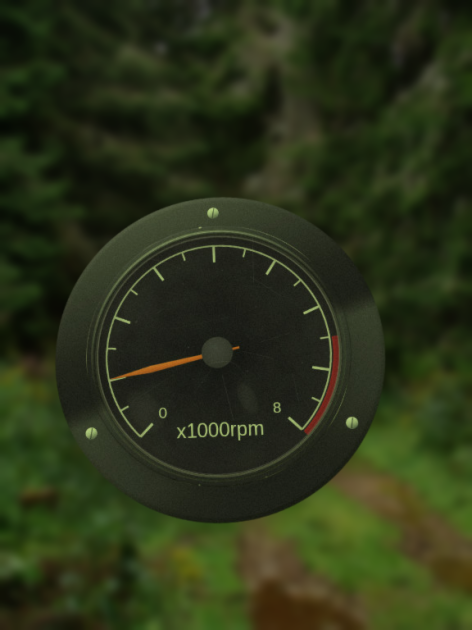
1000 (rpm)
